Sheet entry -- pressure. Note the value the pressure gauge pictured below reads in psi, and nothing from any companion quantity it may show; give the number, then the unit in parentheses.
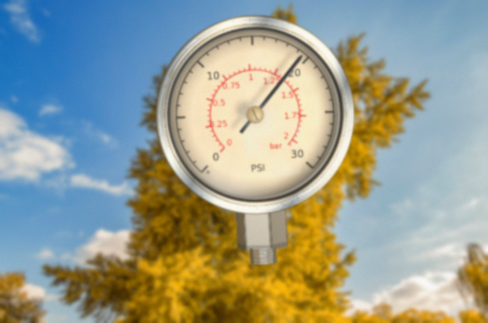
19.5 (psi)
